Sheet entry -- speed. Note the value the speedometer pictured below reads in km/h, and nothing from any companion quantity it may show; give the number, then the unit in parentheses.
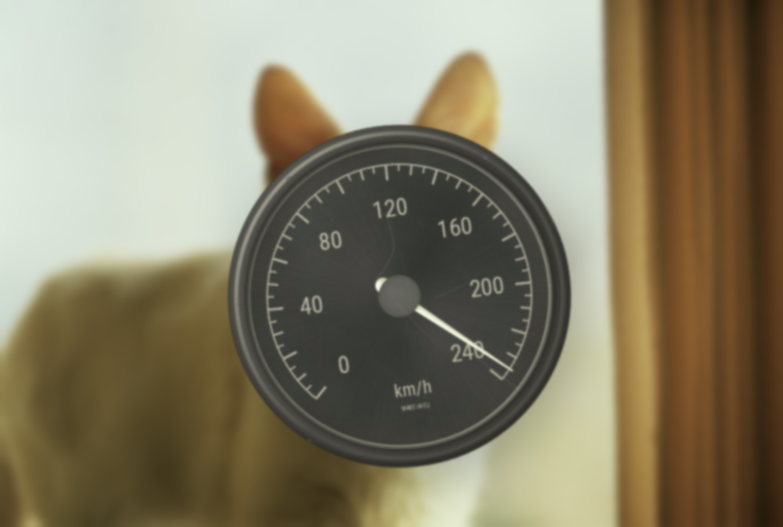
235 (km/h)
